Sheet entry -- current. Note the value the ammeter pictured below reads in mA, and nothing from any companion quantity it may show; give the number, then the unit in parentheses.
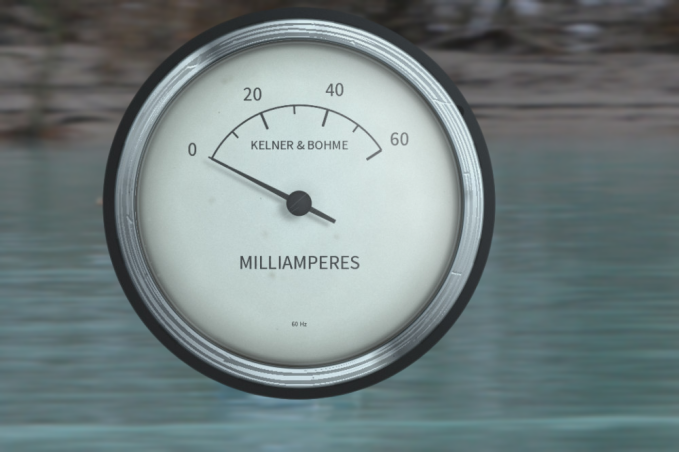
0 (mA)
